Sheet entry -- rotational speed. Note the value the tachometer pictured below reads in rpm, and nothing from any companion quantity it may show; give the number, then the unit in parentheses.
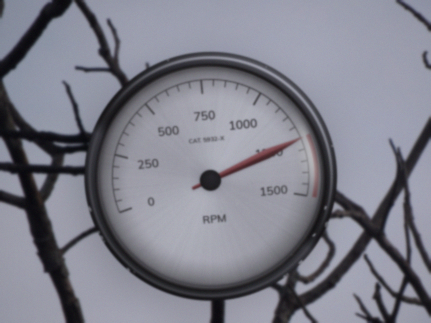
1250 (rpm)
